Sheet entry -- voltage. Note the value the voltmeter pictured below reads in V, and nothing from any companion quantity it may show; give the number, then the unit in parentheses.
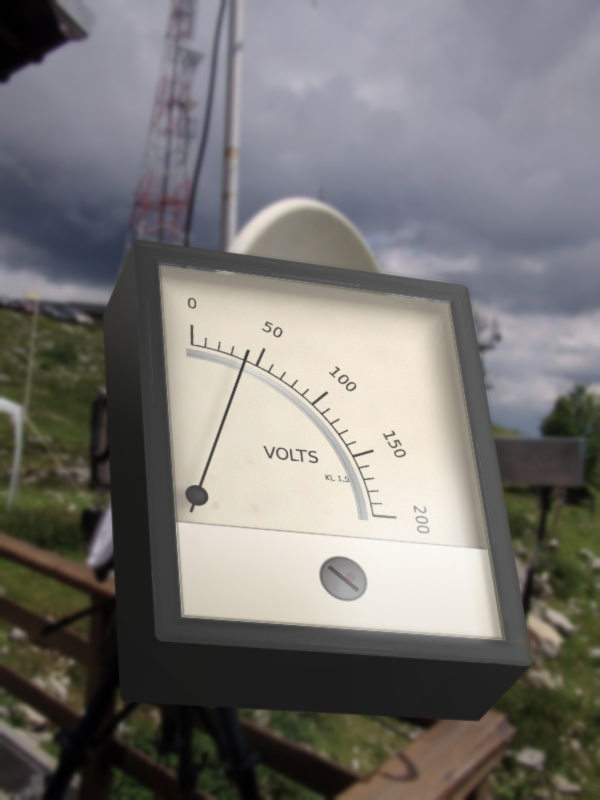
40 (V)
